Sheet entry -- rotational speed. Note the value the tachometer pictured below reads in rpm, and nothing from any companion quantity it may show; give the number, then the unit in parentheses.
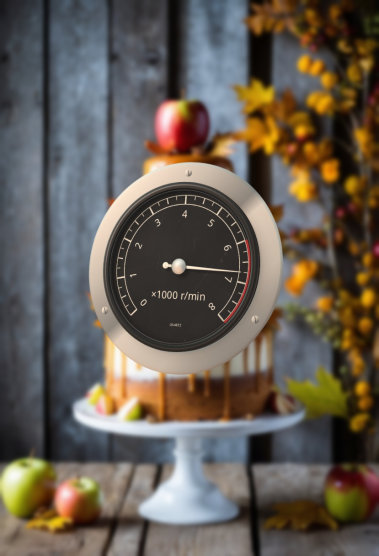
6750 (rpm)
